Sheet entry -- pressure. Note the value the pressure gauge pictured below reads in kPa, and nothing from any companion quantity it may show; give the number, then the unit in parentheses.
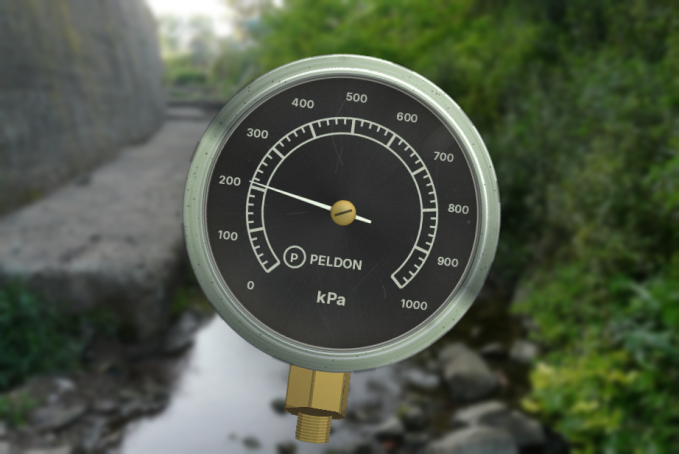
210 (kPa)
